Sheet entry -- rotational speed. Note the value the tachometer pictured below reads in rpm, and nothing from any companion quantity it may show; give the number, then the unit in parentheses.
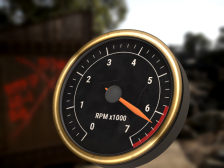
6300 (rpm)
